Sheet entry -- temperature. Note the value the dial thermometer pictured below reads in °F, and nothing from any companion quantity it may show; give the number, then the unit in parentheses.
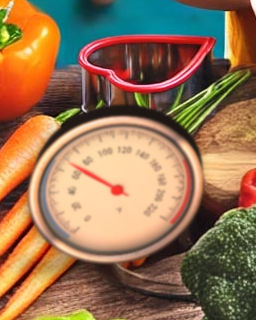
70 (°F)
